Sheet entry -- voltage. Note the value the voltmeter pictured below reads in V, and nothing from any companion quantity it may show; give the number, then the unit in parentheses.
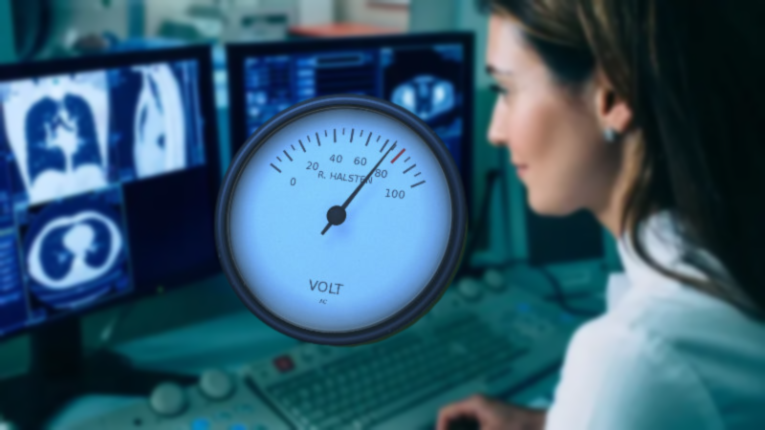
75 (V)
